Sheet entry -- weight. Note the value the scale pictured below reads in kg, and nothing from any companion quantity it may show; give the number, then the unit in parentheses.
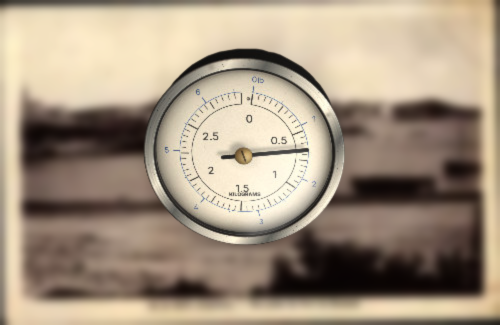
0.65 (kg)
